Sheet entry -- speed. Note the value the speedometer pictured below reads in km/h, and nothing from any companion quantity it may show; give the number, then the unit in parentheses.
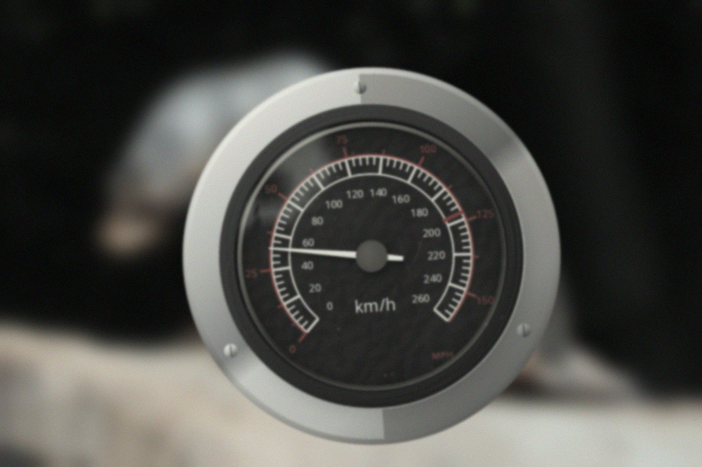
52 (km/h)
